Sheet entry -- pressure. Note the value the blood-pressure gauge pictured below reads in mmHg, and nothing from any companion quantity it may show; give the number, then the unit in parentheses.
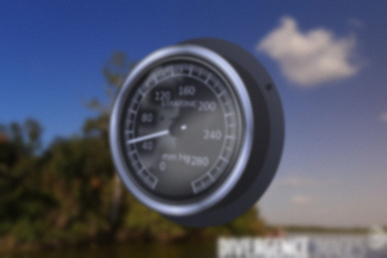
50 (mmHg)
